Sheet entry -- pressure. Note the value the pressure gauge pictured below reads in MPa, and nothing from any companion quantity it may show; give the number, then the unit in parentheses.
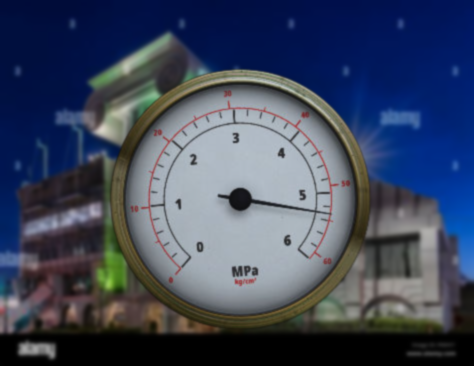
5.3 (MPa)
